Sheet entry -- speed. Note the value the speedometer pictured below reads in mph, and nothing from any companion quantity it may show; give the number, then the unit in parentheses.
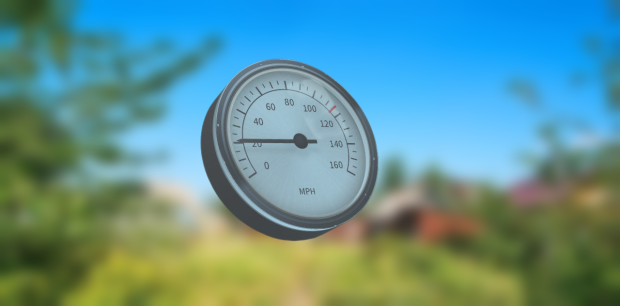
20 (mph)
